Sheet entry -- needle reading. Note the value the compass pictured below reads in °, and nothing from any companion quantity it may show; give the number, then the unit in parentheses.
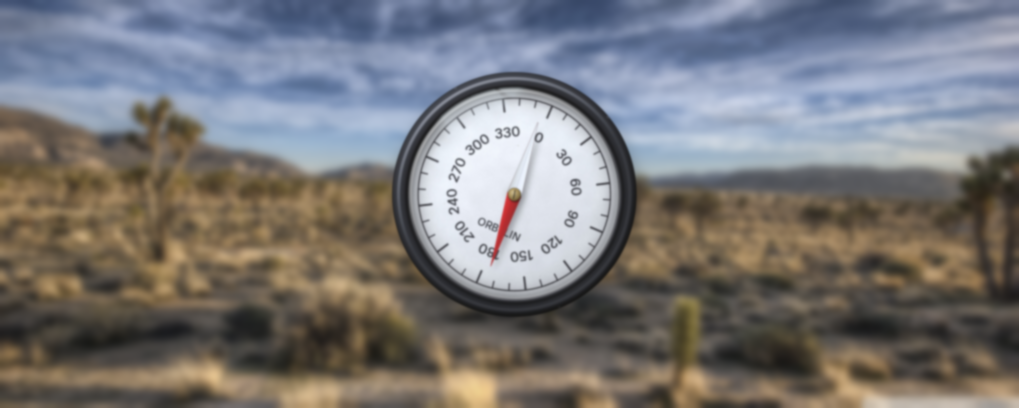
175 (°)
